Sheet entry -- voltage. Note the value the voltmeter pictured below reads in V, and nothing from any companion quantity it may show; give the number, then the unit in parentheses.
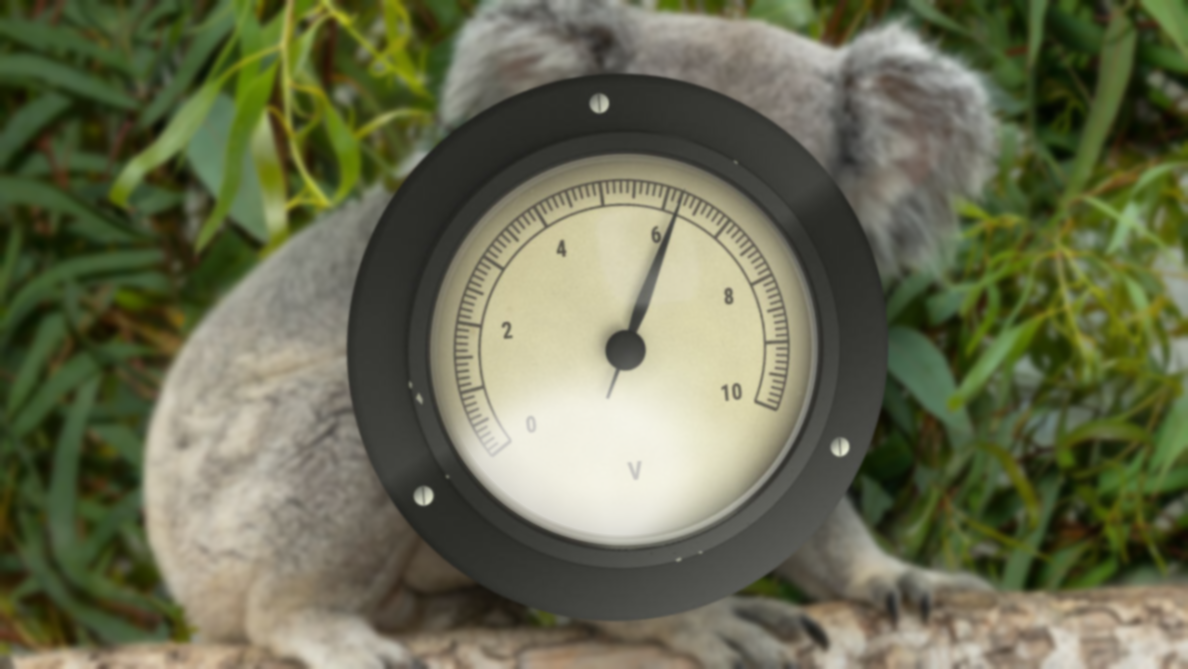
6.2 (V)
